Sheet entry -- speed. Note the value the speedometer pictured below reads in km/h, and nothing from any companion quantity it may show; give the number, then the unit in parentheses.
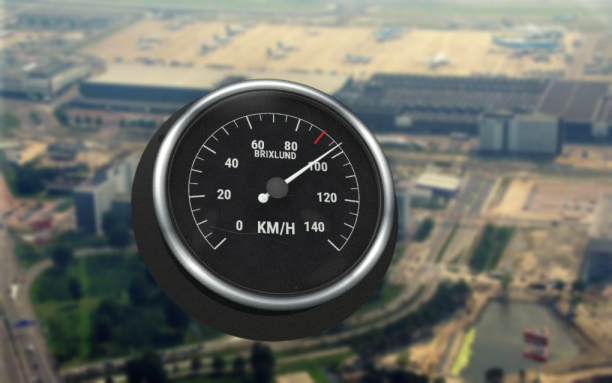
97.5 (km/h)
